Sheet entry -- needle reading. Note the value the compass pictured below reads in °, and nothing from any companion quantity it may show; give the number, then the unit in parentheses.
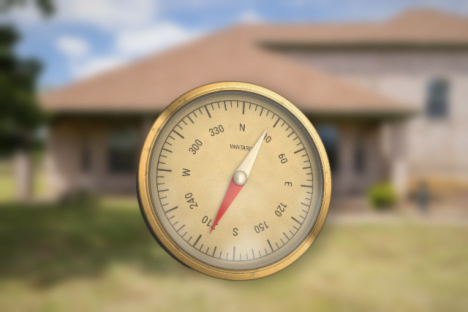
205 (°)
